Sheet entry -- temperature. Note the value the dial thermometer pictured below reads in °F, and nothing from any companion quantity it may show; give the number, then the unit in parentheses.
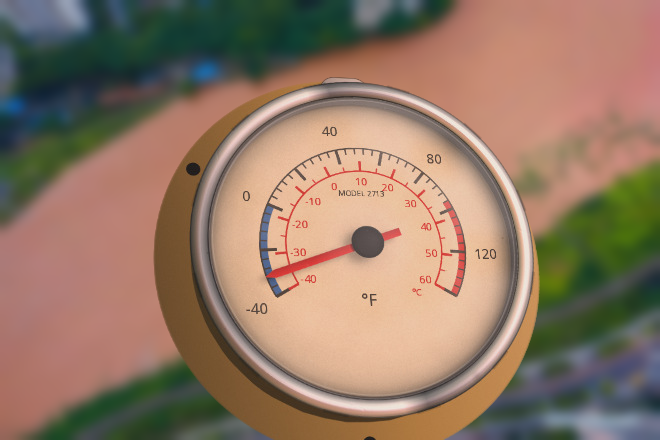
-32 (°F)
